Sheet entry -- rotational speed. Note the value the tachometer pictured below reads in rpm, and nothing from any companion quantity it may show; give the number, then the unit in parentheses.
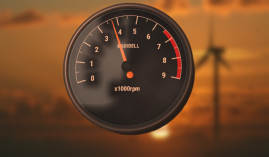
3750 (rpm)
